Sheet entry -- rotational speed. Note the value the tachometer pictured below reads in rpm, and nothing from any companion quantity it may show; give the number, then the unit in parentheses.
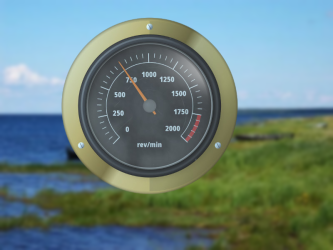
750 (rpm)
